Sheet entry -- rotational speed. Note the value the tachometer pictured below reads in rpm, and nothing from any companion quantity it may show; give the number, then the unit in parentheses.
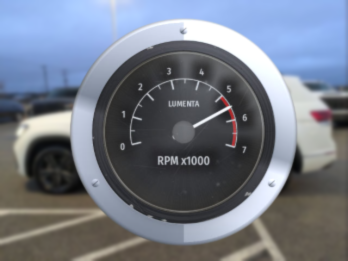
5500 (rpm)
